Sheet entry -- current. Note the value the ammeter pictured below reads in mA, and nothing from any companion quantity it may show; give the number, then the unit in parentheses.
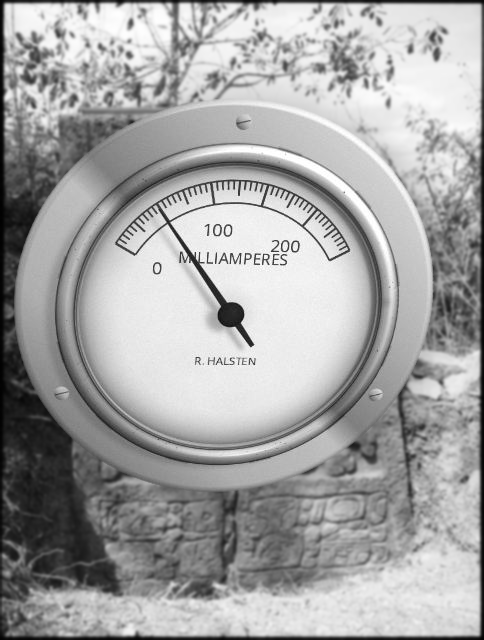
50 (mA)
